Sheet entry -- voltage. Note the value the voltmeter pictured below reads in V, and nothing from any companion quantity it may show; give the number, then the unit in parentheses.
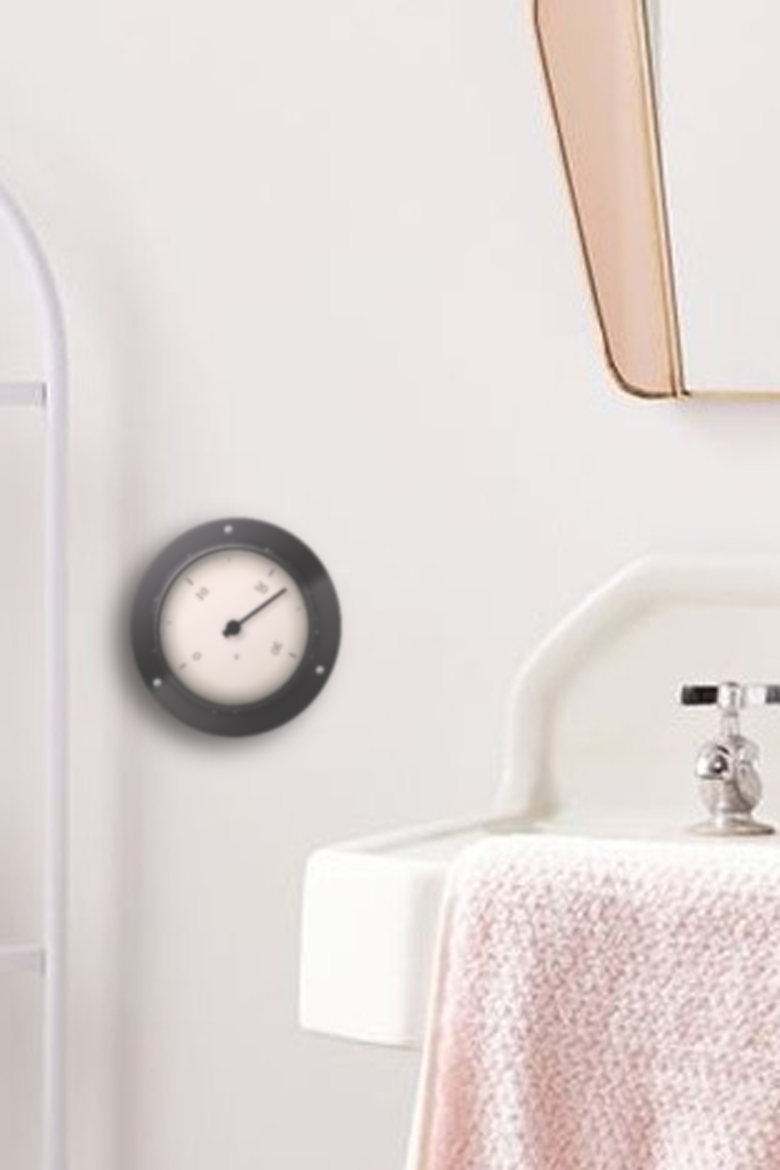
22.5 (V)
